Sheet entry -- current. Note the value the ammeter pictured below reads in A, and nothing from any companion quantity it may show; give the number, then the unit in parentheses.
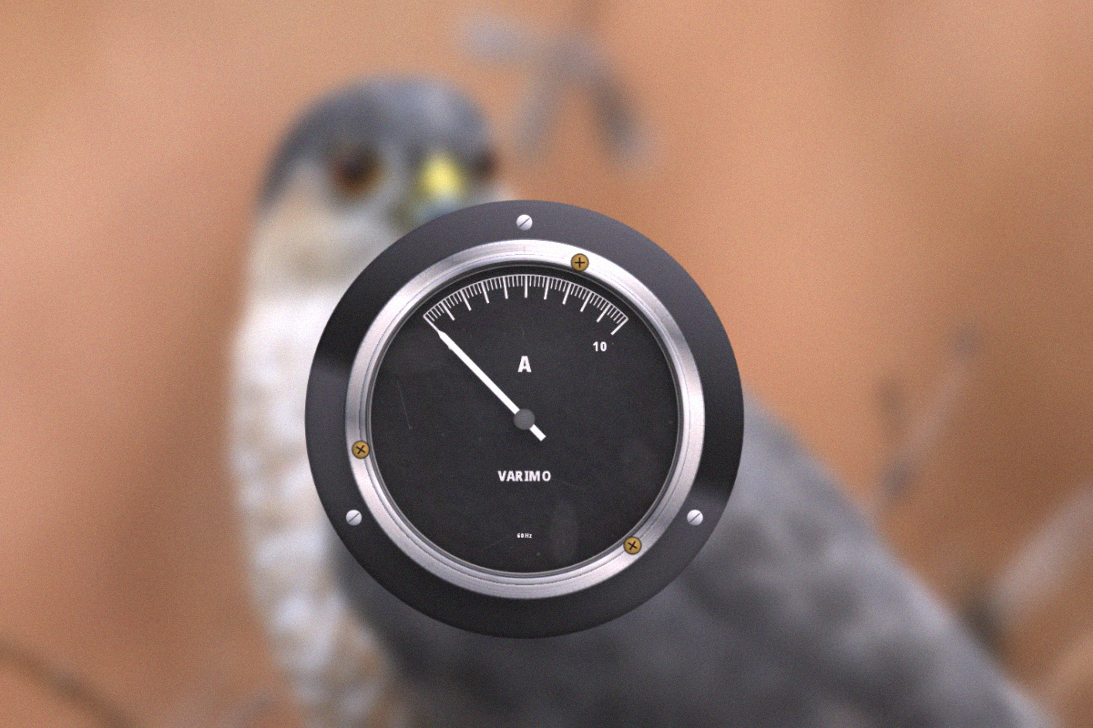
0 (A)
